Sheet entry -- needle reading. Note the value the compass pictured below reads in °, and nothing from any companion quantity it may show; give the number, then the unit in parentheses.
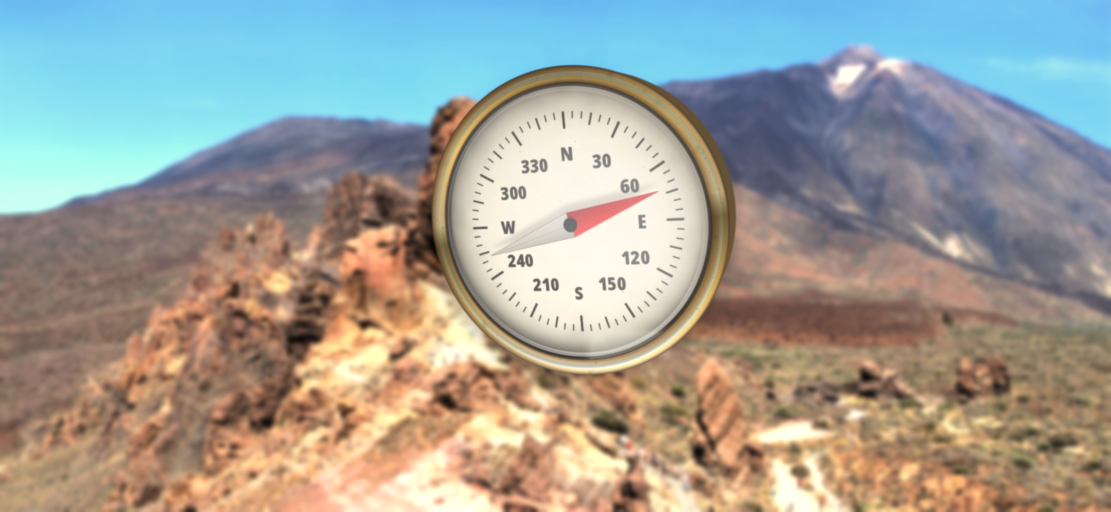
72.5 (°)
